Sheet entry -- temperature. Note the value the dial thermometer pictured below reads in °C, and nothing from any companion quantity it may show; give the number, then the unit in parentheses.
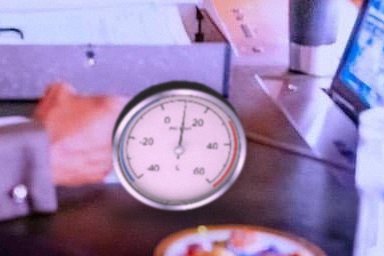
10 (°C)
